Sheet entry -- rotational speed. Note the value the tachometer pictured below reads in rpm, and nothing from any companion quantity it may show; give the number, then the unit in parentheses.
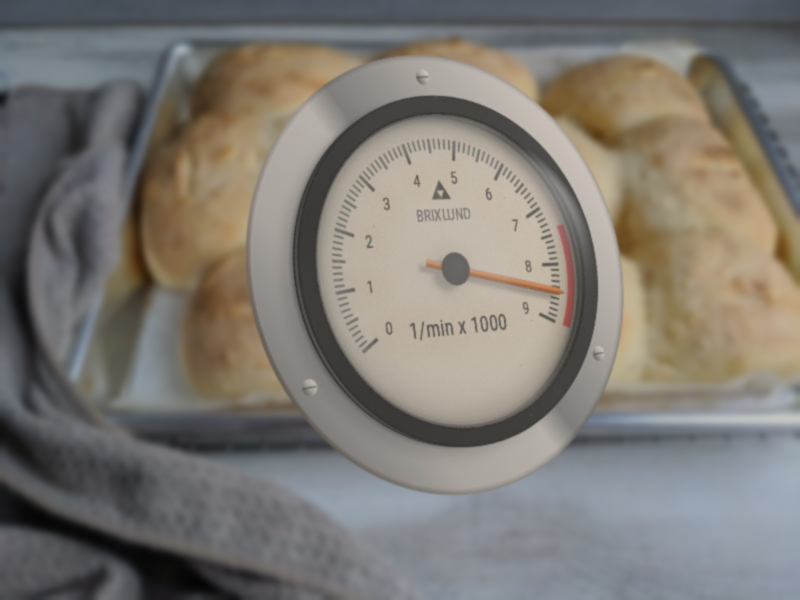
8500 (rpm)
